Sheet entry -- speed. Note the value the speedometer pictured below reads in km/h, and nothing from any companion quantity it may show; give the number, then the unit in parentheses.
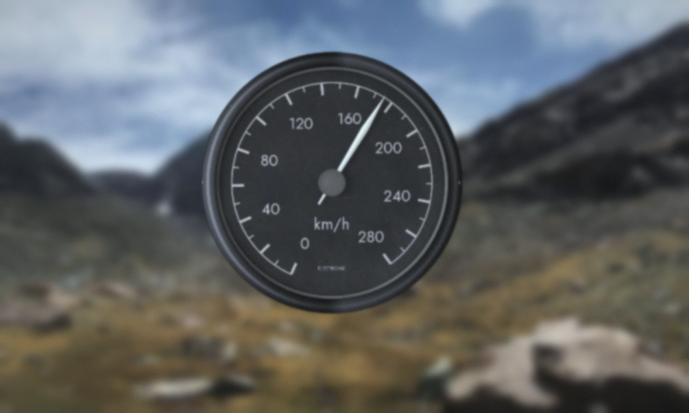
175 (km/h)
